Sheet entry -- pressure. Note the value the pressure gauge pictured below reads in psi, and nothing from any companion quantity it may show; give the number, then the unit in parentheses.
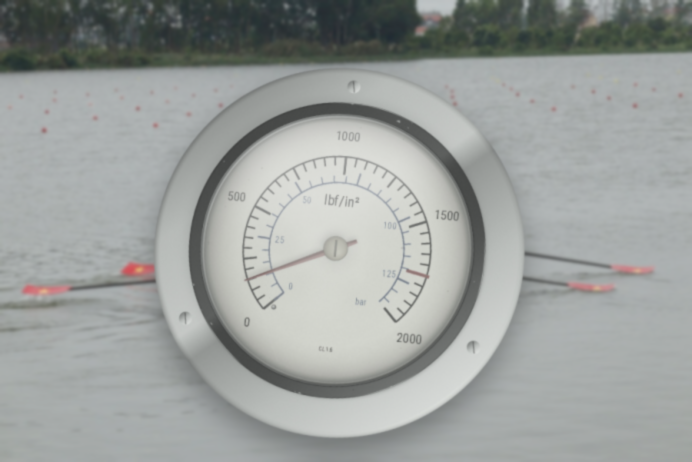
150 (psi)
